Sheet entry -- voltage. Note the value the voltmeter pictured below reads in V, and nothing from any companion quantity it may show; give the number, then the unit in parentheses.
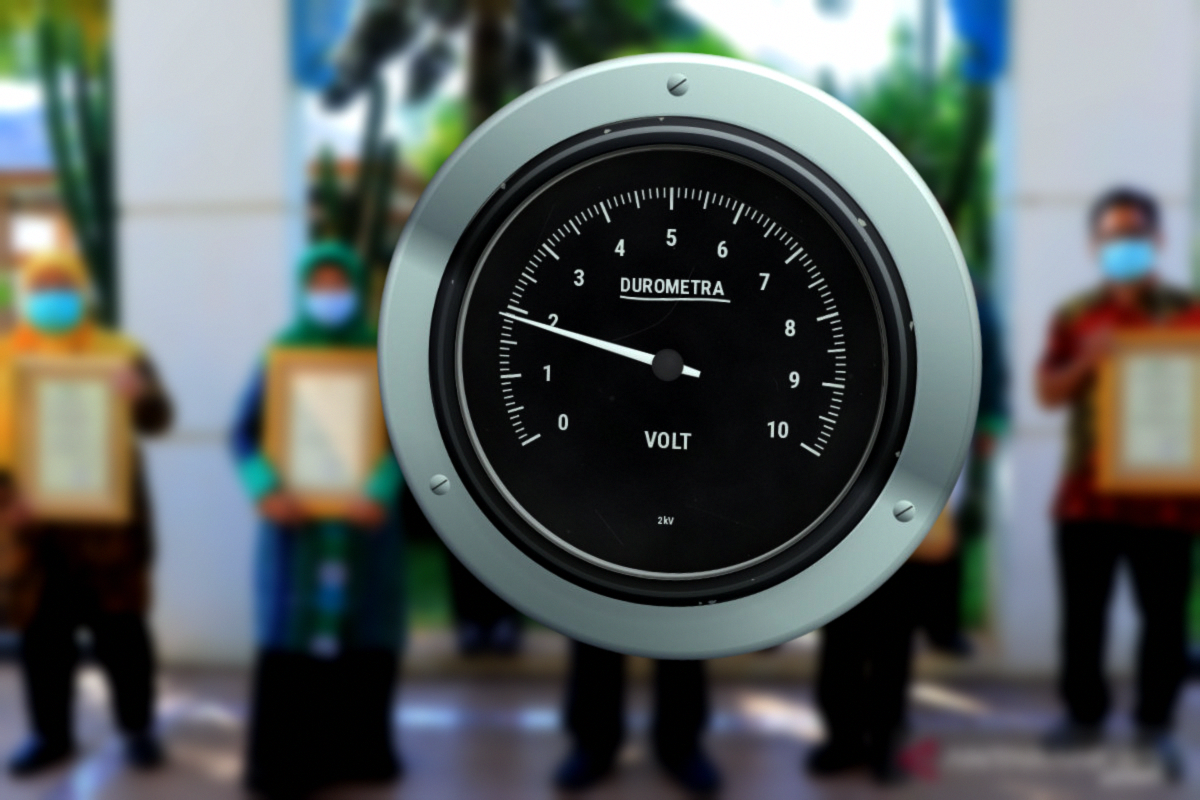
1.9 (V)
